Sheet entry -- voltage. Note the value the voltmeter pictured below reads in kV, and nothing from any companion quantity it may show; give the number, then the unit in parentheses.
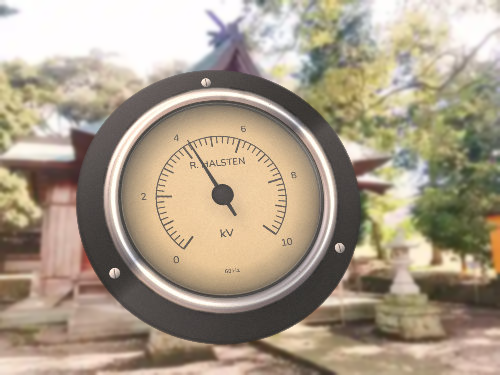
4.2 (kV)
